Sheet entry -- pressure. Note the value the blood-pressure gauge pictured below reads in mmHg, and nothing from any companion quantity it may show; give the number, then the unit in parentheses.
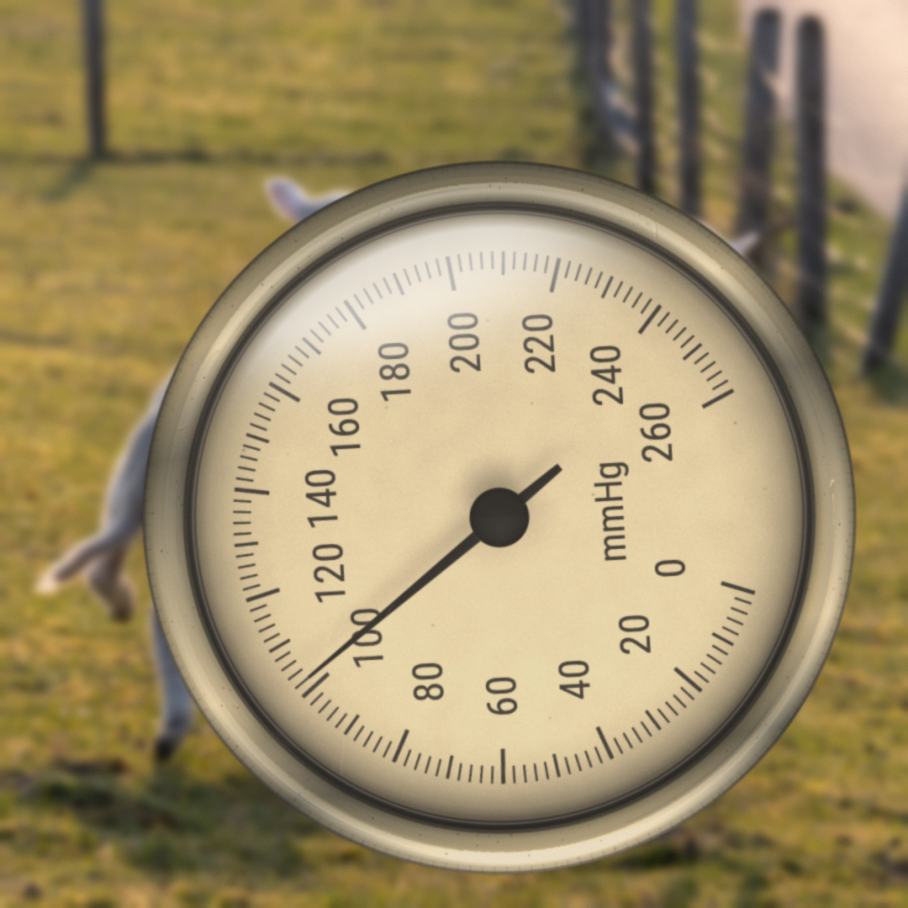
102 (mmHg)
